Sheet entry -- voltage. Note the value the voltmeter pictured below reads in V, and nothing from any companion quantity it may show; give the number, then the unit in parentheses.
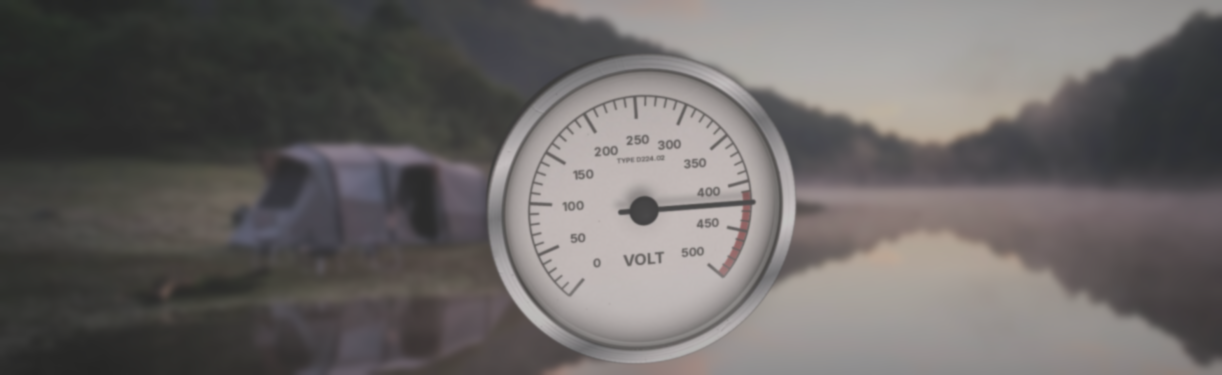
420 (V)
